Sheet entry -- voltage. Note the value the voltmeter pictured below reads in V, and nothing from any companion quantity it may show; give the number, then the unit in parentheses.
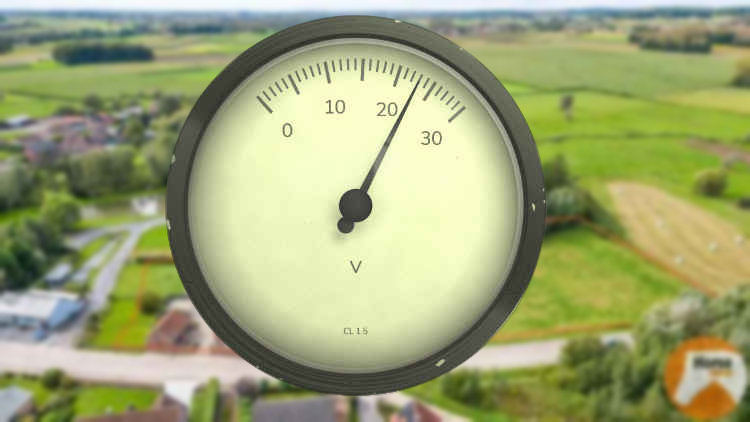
23 (V)
